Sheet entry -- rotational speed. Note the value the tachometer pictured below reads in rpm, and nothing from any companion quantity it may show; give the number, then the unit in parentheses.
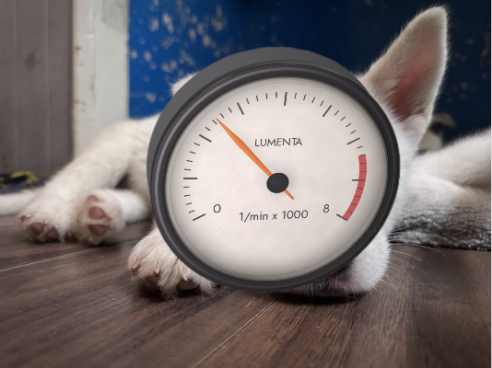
2500 (rpm)
